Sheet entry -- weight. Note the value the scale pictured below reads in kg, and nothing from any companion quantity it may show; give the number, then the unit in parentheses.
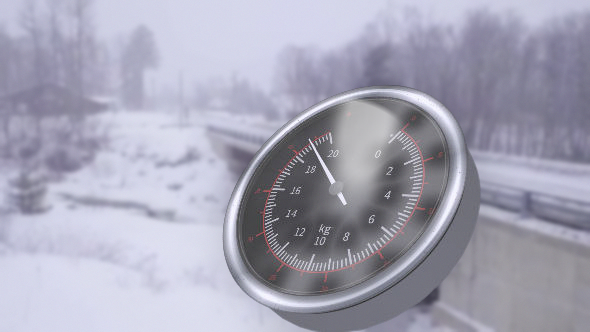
19 (kg)
